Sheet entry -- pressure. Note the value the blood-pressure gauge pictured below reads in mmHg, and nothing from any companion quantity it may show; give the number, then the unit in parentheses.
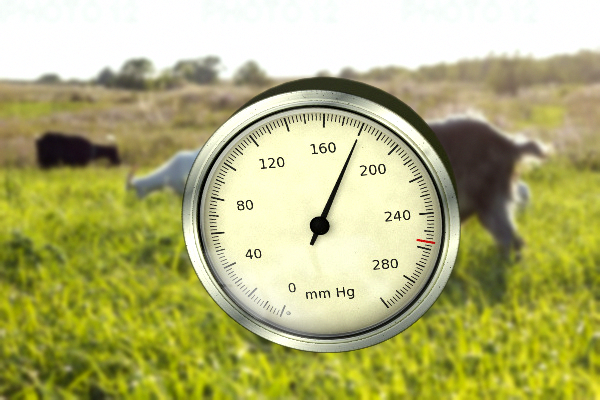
180 (mmHg)
